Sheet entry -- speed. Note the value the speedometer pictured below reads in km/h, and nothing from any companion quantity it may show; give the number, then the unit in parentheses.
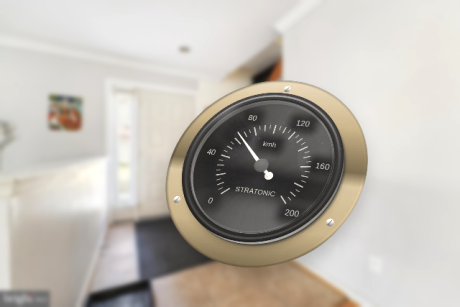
65 (km/h)
